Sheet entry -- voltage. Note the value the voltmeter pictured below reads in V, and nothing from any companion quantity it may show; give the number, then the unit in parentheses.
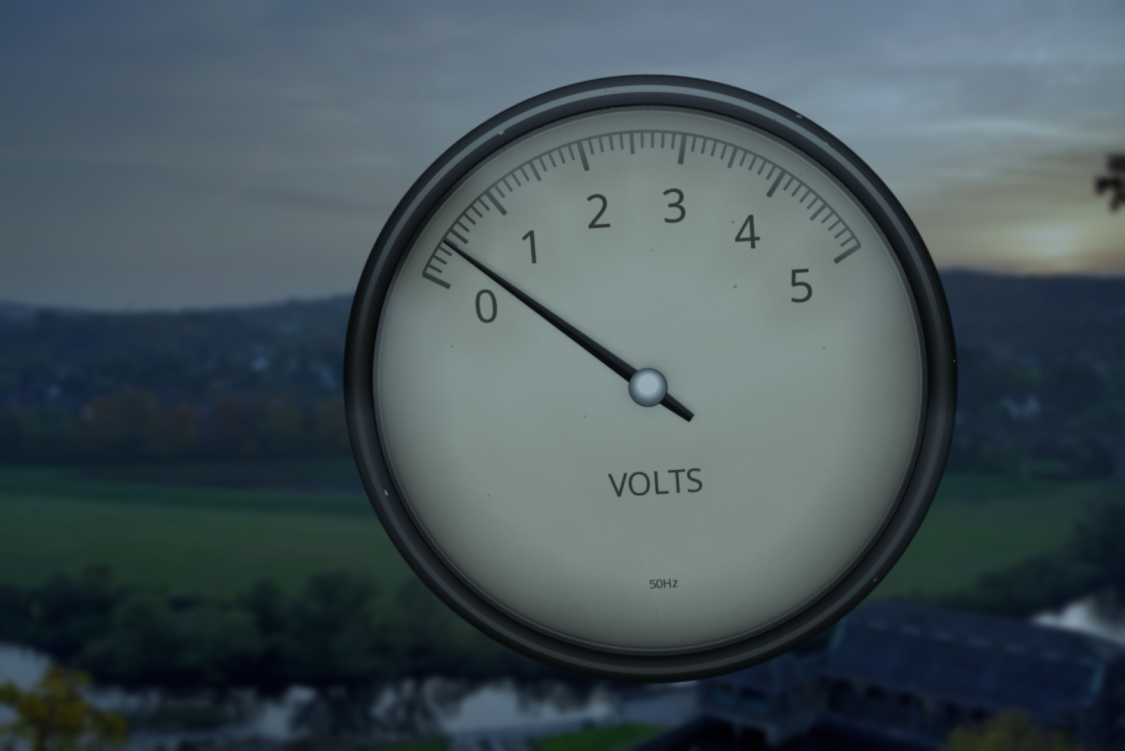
0.4 (V)
